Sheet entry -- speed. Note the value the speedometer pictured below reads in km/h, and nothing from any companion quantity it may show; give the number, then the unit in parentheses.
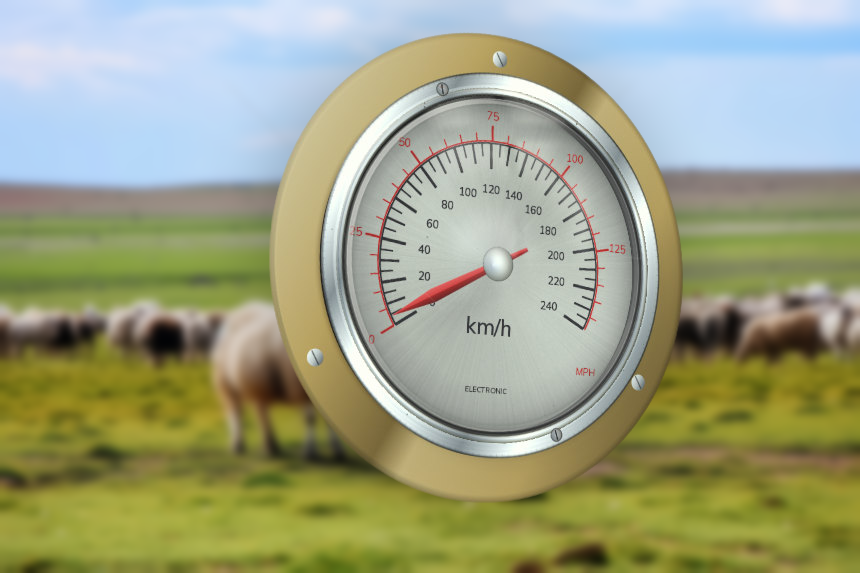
5 (km/h)
